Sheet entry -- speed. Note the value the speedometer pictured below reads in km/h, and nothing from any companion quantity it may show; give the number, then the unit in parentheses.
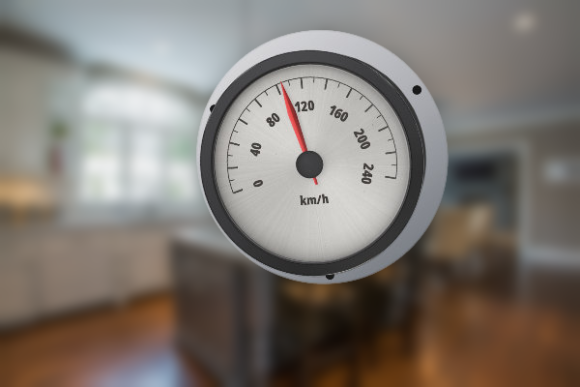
105 (km/h)
